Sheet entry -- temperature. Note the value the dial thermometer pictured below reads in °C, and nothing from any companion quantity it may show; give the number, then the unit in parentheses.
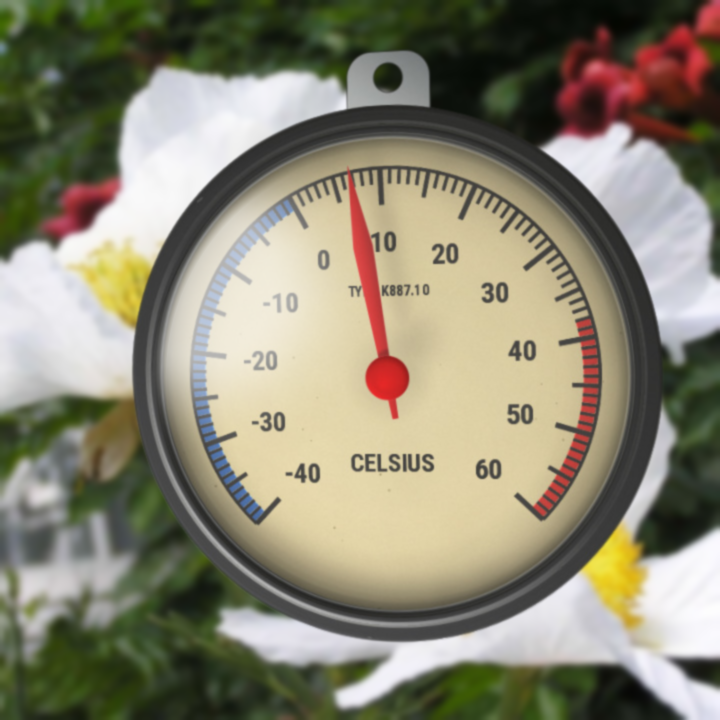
7 (°C)
